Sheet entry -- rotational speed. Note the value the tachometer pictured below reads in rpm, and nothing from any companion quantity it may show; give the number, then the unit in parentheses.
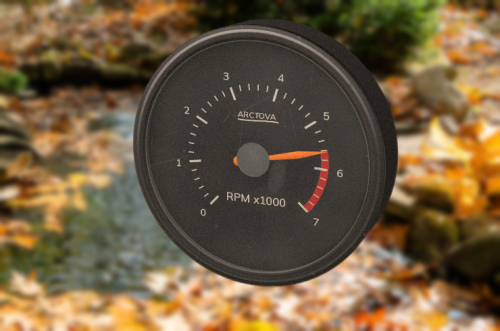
5600 (rpm)
